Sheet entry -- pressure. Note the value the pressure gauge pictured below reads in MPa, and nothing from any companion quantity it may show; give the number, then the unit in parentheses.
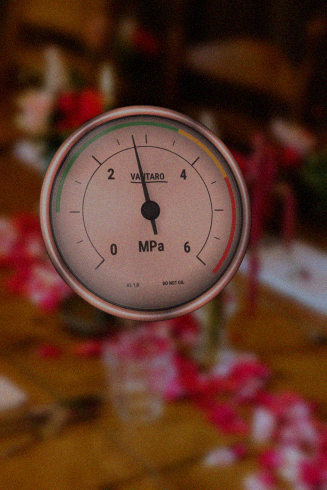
2.75 (MPa)
